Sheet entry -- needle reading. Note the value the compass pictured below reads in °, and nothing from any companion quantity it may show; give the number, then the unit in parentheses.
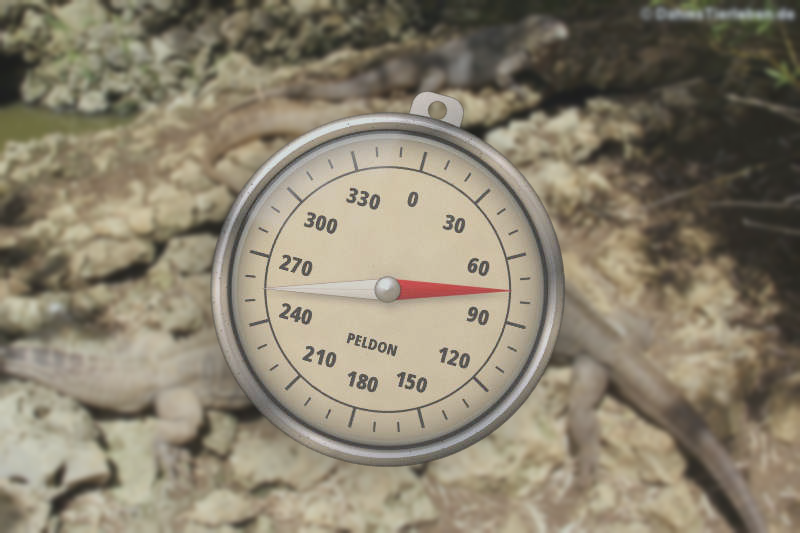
75 (°)
